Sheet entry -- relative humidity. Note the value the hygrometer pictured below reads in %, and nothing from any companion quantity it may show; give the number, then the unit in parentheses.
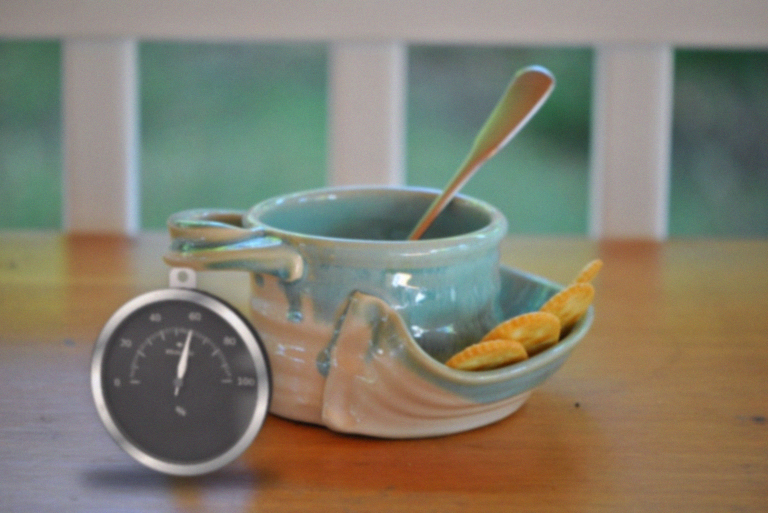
60 (%)
